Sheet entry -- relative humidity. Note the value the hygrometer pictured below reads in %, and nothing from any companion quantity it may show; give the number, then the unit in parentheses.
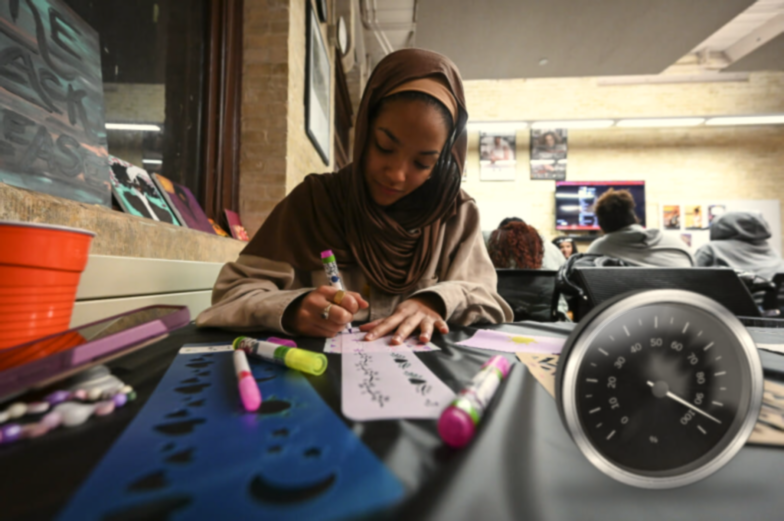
95 (%)
